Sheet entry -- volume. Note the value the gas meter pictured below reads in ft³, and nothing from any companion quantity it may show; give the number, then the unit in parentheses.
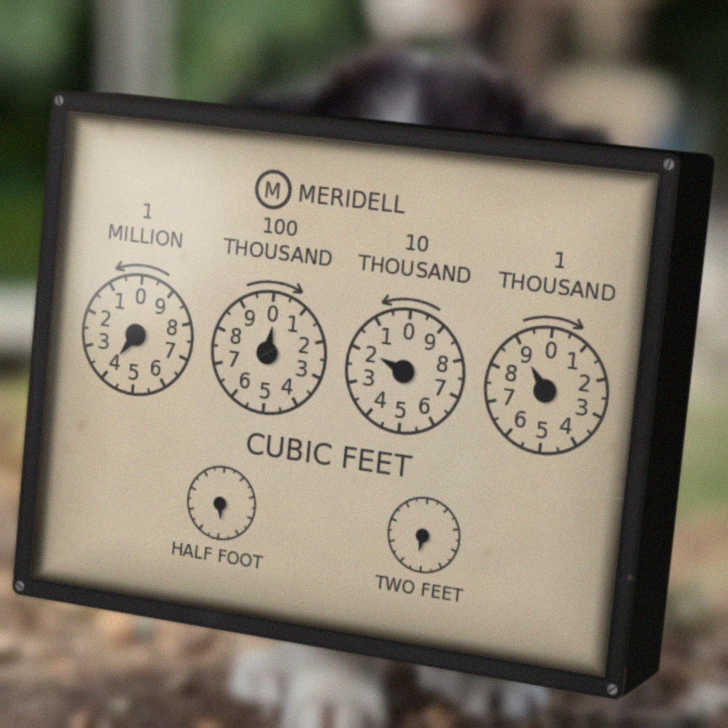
401900 (ft³)
